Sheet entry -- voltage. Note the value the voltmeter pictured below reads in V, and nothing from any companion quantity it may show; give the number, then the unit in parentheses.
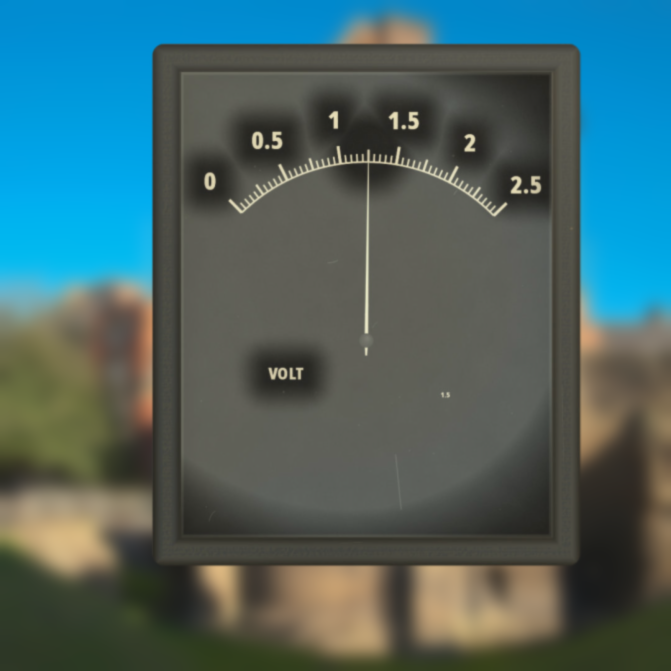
1.25 (V)
